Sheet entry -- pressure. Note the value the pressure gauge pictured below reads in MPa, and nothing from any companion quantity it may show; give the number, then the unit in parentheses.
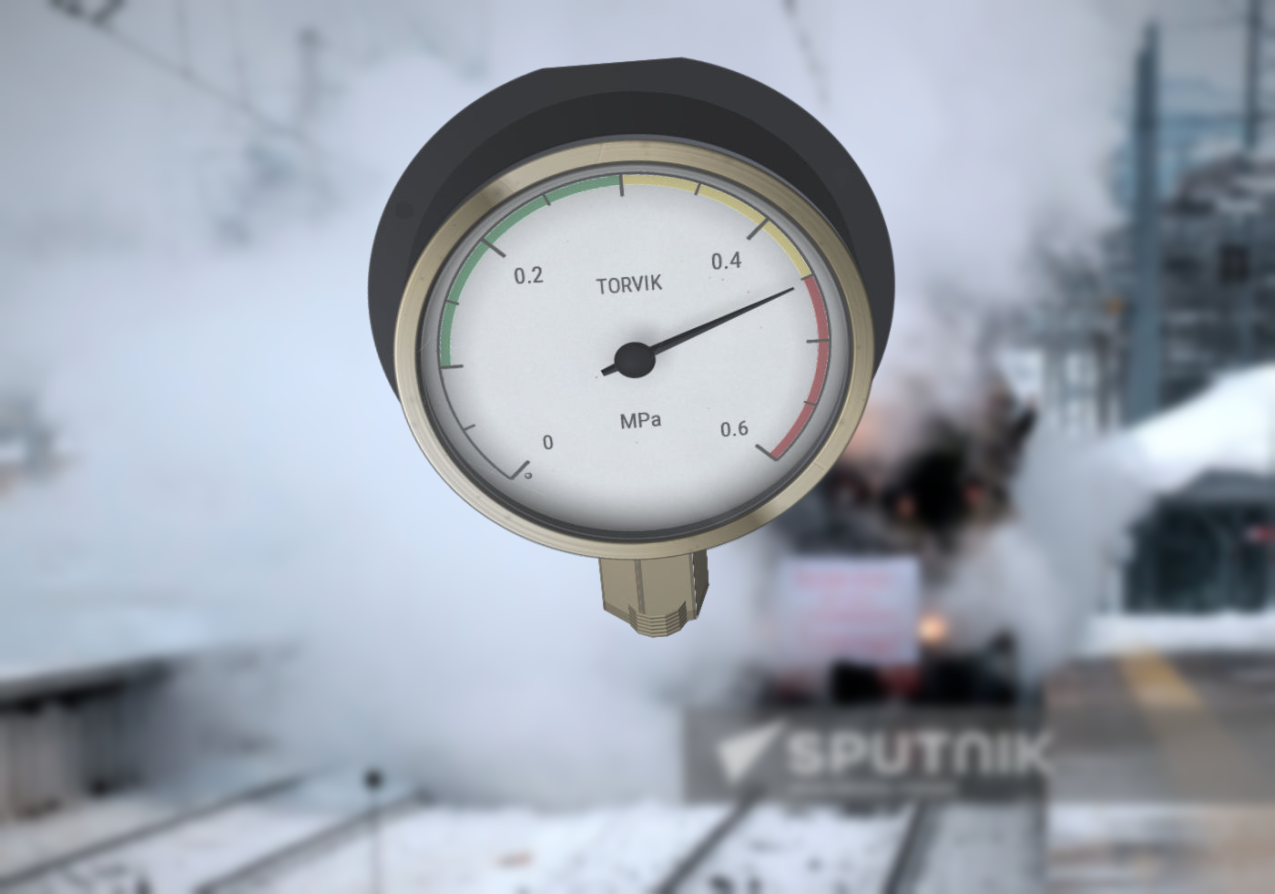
0.45 (MPa)
